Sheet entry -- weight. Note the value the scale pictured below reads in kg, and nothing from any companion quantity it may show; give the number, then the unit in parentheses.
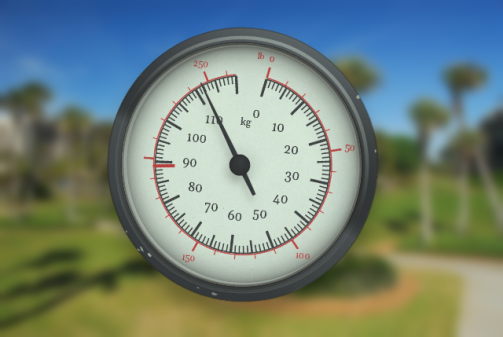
112 (kg)
